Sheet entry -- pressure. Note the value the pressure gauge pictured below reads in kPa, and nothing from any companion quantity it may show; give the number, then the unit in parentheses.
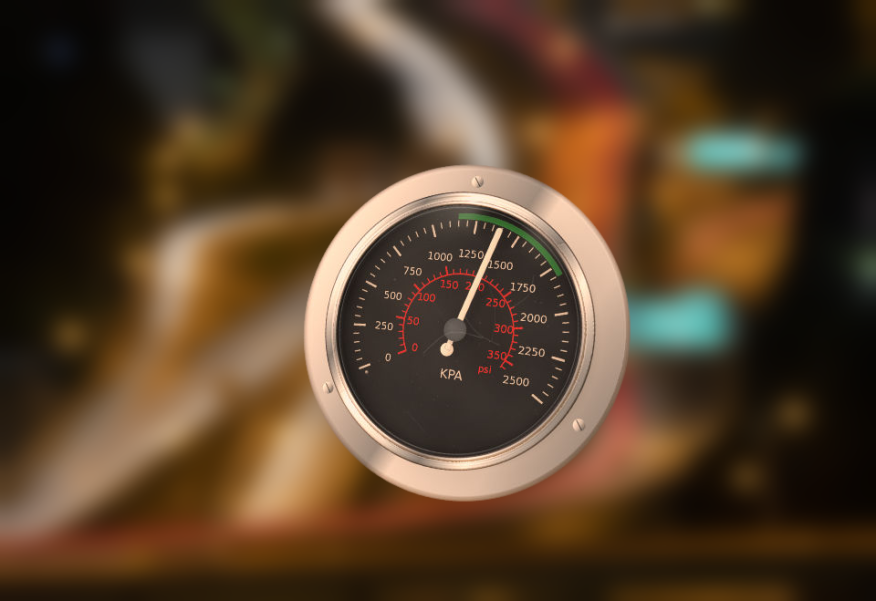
1400 (kPa)
